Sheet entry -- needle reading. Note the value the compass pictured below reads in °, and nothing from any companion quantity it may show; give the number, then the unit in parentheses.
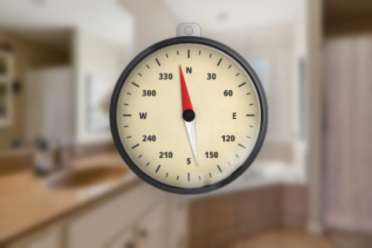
350 (°)
